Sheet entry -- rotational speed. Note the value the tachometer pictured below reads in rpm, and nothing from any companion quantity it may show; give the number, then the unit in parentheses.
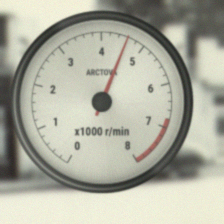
4600 (rpm)
